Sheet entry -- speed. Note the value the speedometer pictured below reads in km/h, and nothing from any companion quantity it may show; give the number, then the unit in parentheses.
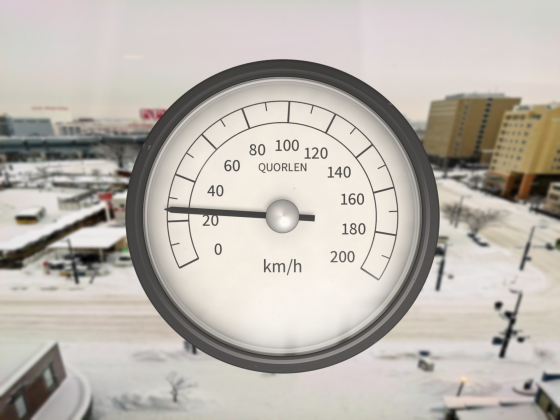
25 (km/h)
